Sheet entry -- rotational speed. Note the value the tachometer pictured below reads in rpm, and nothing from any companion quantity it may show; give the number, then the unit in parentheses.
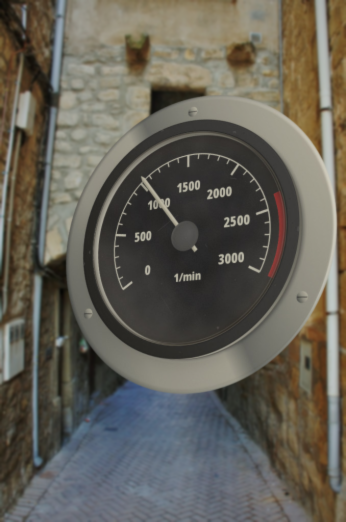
1050 (rpm)
